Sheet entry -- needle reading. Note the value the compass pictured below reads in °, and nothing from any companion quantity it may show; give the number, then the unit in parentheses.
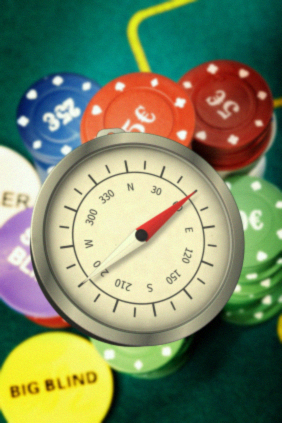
60 (°)
